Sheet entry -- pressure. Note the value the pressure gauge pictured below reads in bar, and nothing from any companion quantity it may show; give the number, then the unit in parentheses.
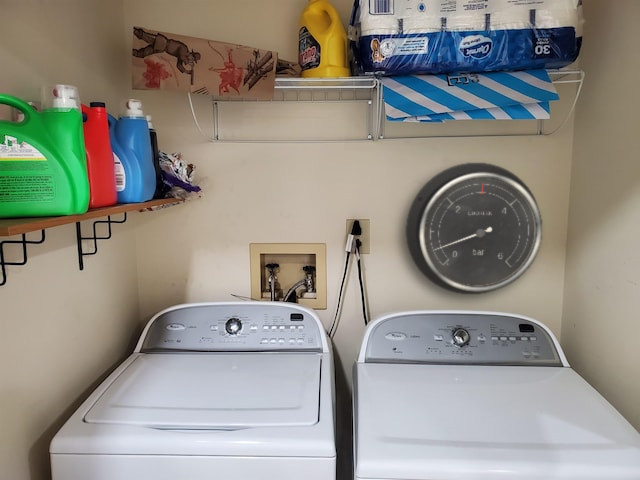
0.5 (bar)
